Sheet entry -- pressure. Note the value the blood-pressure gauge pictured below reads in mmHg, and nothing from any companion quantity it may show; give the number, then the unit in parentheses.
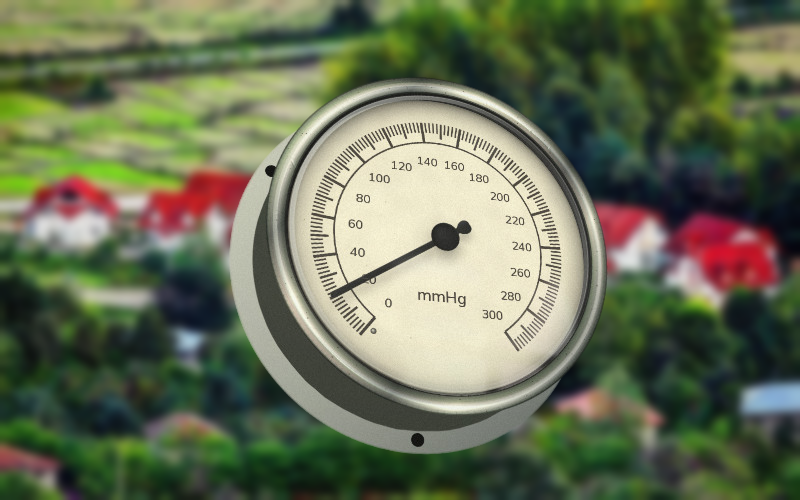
20 (mmHg)
